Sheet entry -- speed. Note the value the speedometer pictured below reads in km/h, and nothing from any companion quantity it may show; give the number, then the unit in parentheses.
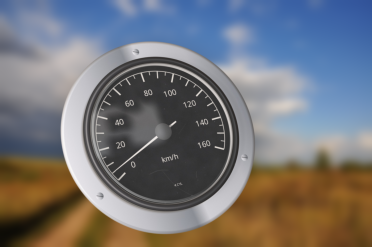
5 (km/h)
